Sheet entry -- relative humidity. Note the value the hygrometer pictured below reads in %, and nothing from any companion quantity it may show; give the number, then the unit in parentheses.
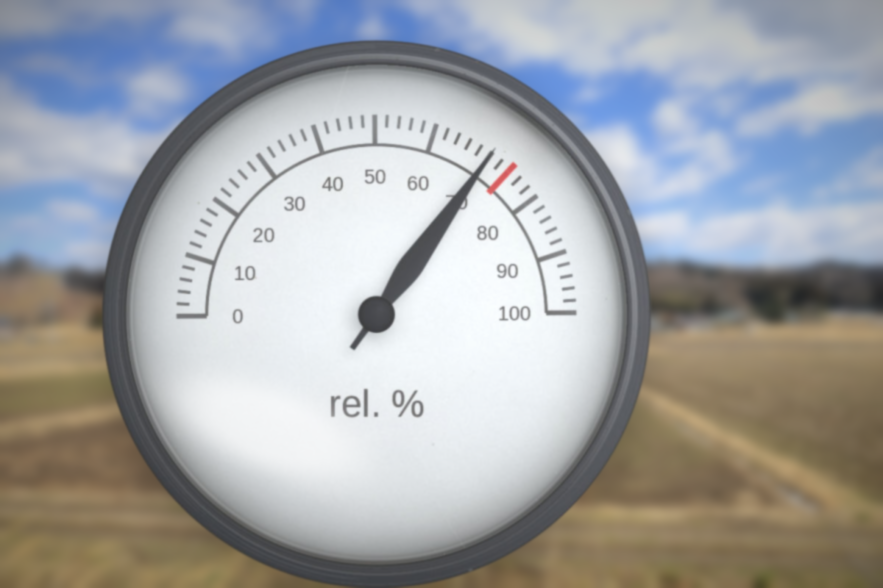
70 (%)
